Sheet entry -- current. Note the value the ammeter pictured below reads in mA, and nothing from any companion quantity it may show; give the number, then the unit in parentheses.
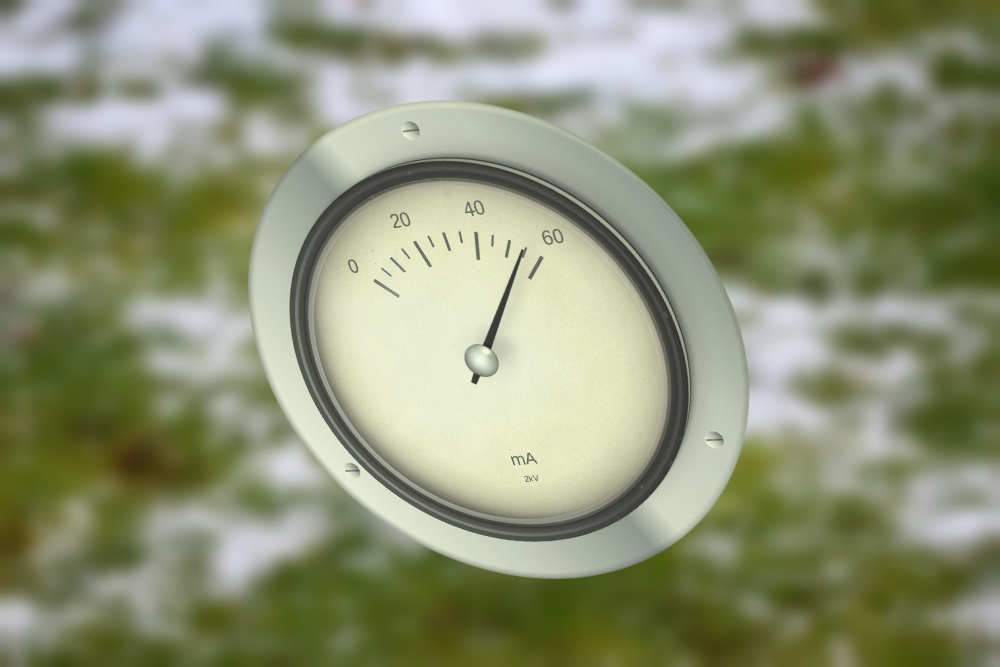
55 (mA)
